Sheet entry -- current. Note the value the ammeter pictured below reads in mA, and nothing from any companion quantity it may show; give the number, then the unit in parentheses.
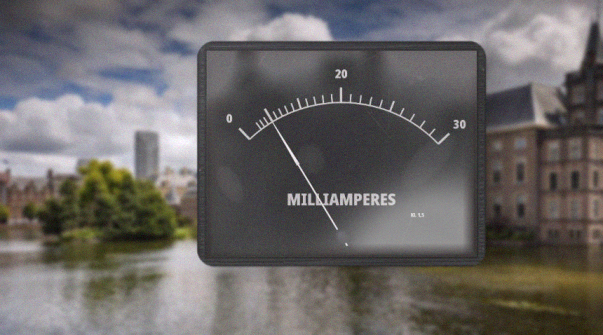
10 (mA)
